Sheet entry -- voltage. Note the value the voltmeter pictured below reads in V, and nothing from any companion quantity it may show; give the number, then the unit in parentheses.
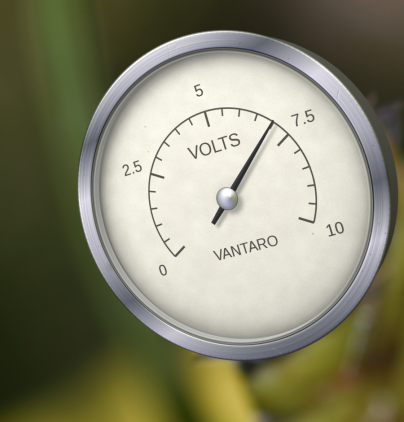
7 (V)
